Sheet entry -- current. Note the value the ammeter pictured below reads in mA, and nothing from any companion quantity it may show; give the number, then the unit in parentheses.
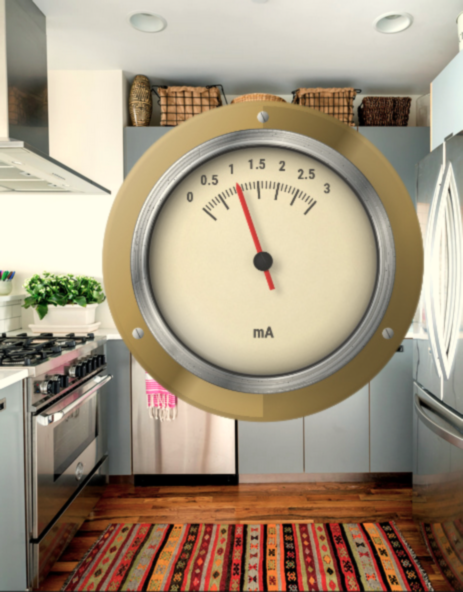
1 (mA)
